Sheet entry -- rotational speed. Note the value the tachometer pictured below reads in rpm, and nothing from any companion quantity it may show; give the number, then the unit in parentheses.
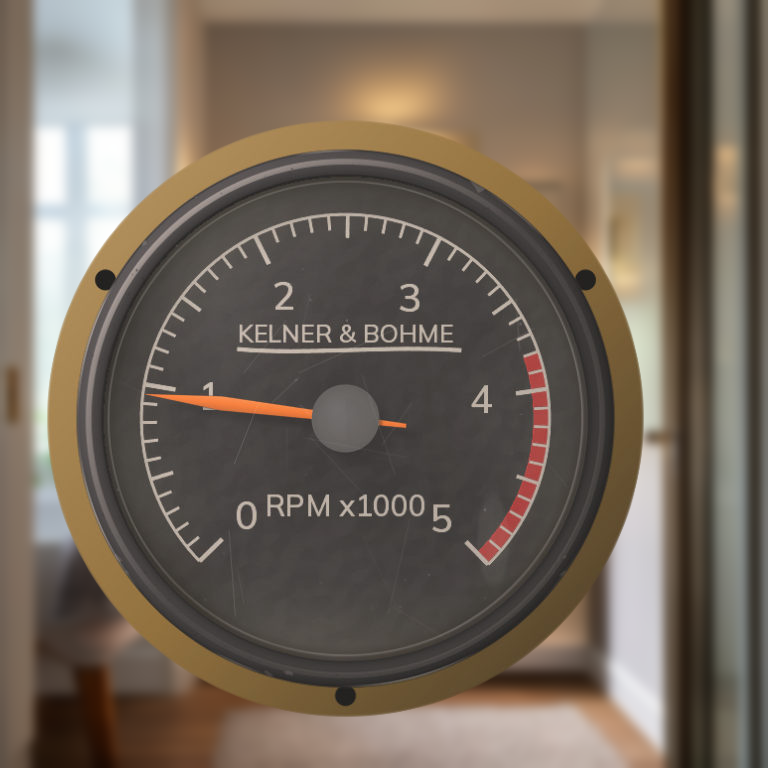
950 (rpm)
